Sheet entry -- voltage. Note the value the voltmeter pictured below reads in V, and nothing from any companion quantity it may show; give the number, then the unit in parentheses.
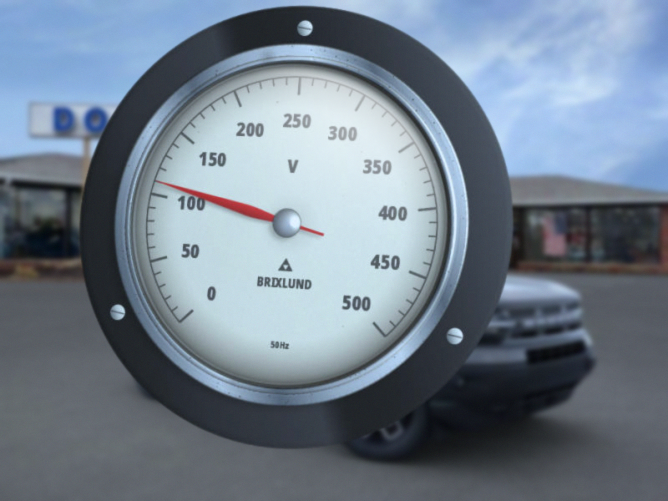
110 (V)
